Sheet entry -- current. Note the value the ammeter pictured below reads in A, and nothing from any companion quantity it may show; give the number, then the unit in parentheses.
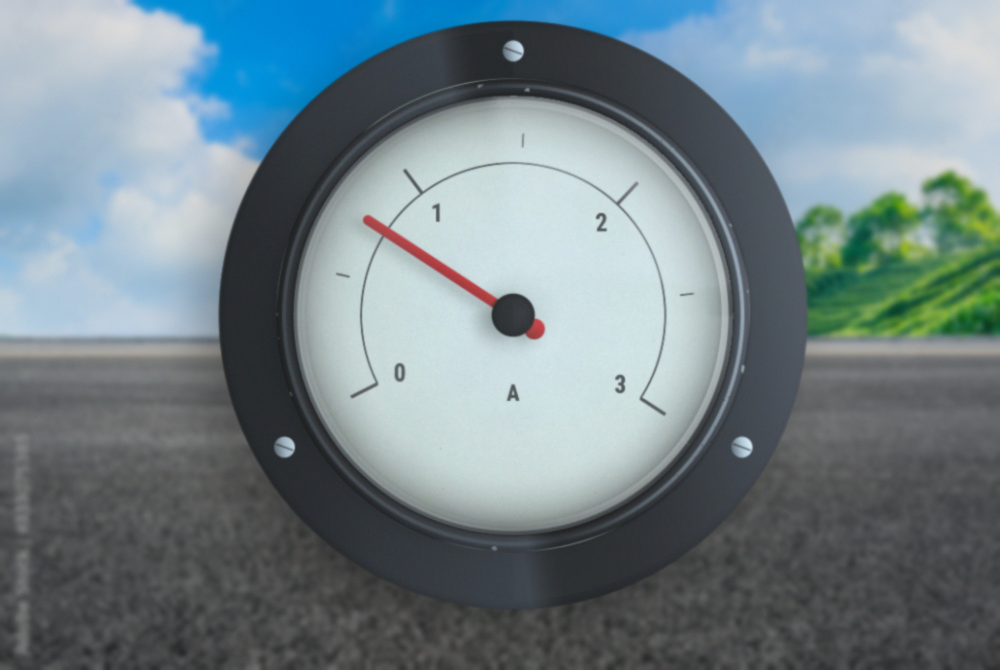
0.75 (A)
